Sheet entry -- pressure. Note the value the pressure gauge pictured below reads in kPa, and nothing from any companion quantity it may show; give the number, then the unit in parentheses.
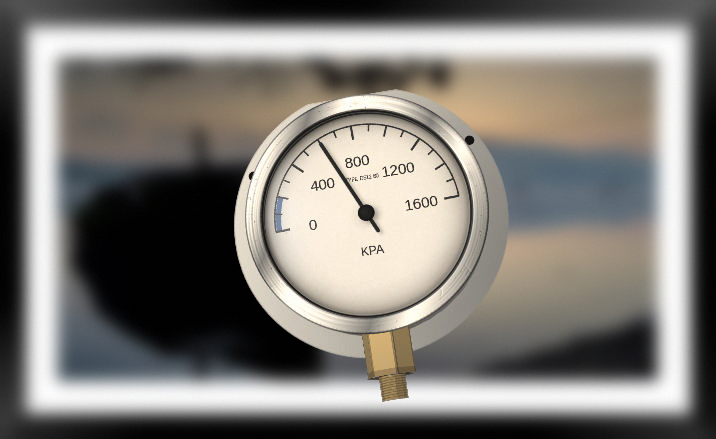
600 (kPa)
